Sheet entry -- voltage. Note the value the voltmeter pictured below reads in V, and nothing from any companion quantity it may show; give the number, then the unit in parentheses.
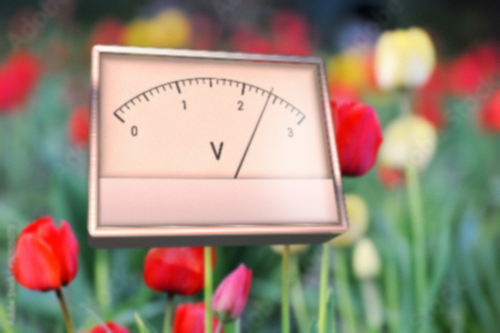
2.4 (V)
